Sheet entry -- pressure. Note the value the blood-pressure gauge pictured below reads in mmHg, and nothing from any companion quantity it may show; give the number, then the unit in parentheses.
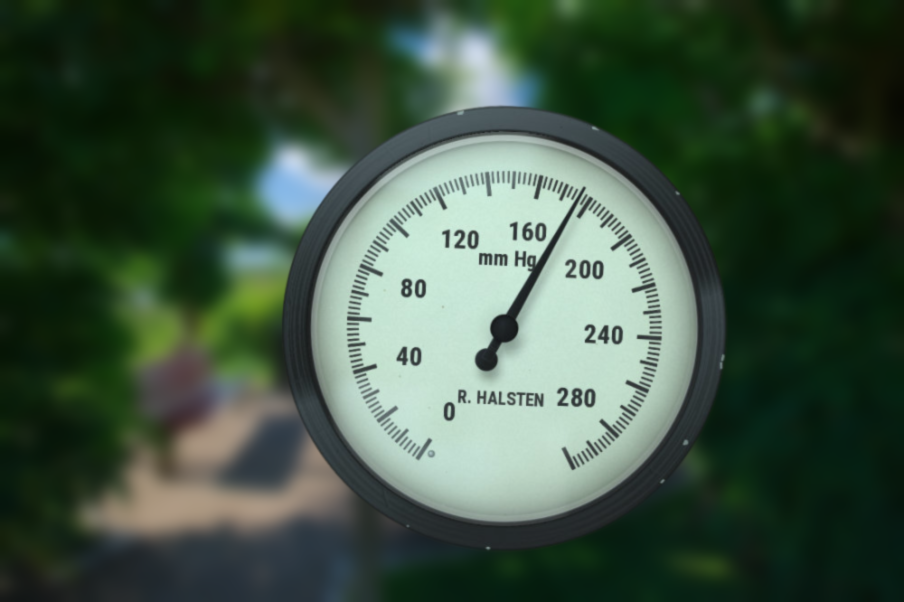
176 (mmHg)
